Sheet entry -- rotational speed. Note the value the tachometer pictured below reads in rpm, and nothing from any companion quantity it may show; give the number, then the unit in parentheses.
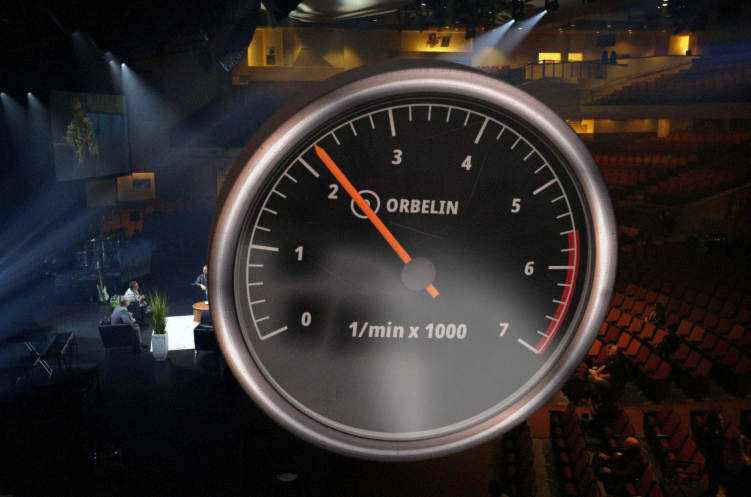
2200 (rpm)
